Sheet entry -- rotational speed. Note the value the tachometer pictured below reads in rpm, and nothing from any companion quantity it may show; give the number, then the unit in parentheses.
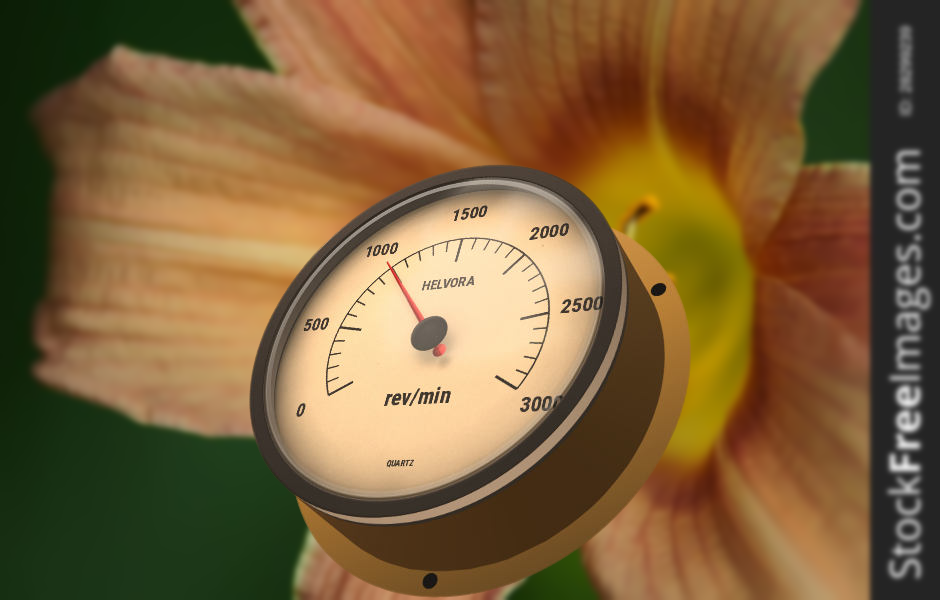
1000 (rpm)
